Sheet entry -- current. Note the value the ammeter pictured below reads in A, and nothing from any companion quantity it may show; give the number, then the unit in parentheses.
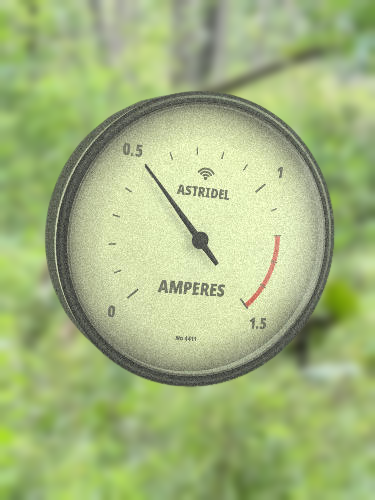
0.5 (A)
